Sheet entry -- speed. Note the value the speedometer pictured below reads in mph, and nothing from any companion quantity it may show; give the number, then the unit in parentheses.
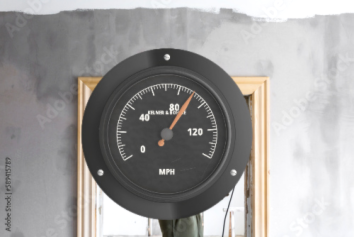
90 (mph)
